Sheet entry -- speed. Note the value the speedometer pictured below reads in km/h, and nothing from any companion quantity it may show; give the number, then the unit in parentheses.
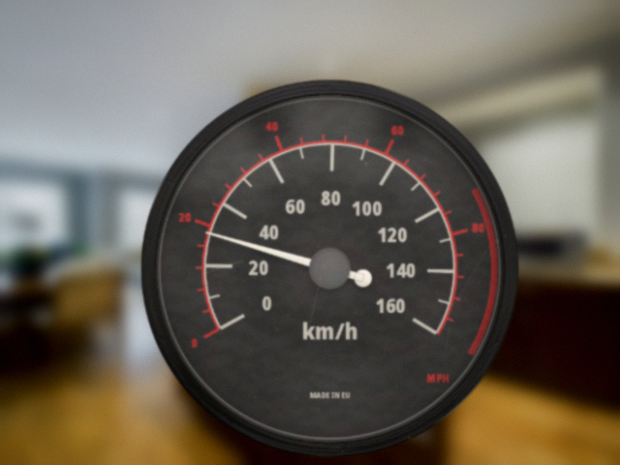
30 (km/h)
